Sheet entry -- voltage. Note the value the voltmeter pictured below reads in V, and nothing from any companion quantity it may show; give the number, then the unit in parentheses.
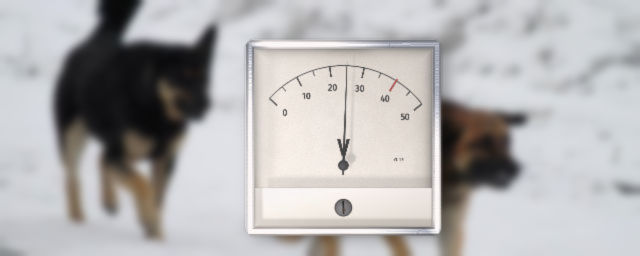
25 (V)
